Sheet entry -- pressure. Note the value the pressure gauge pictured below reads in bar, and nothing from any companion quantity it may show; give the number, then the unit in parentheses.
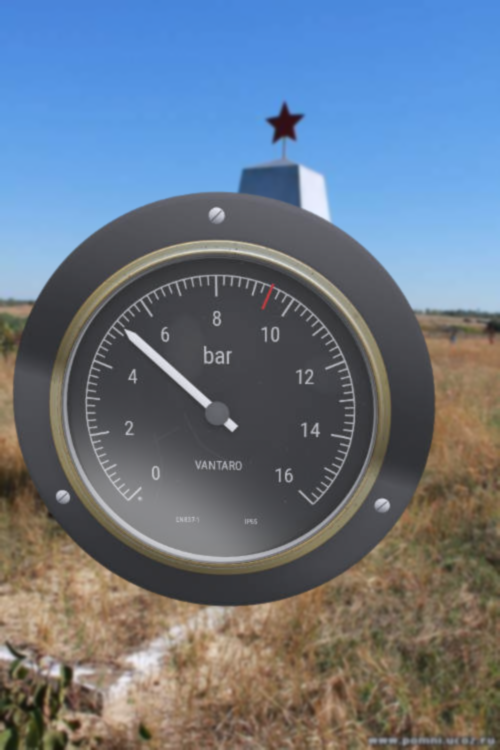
5.2 (bar)
